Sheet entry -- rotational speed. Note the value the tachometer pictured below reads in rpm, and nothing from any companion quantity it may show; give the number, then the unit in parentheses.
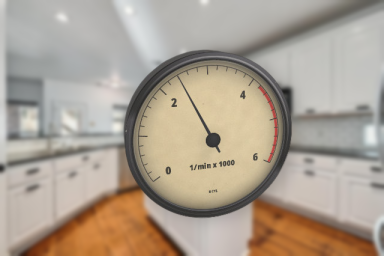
2400 (rpm)
